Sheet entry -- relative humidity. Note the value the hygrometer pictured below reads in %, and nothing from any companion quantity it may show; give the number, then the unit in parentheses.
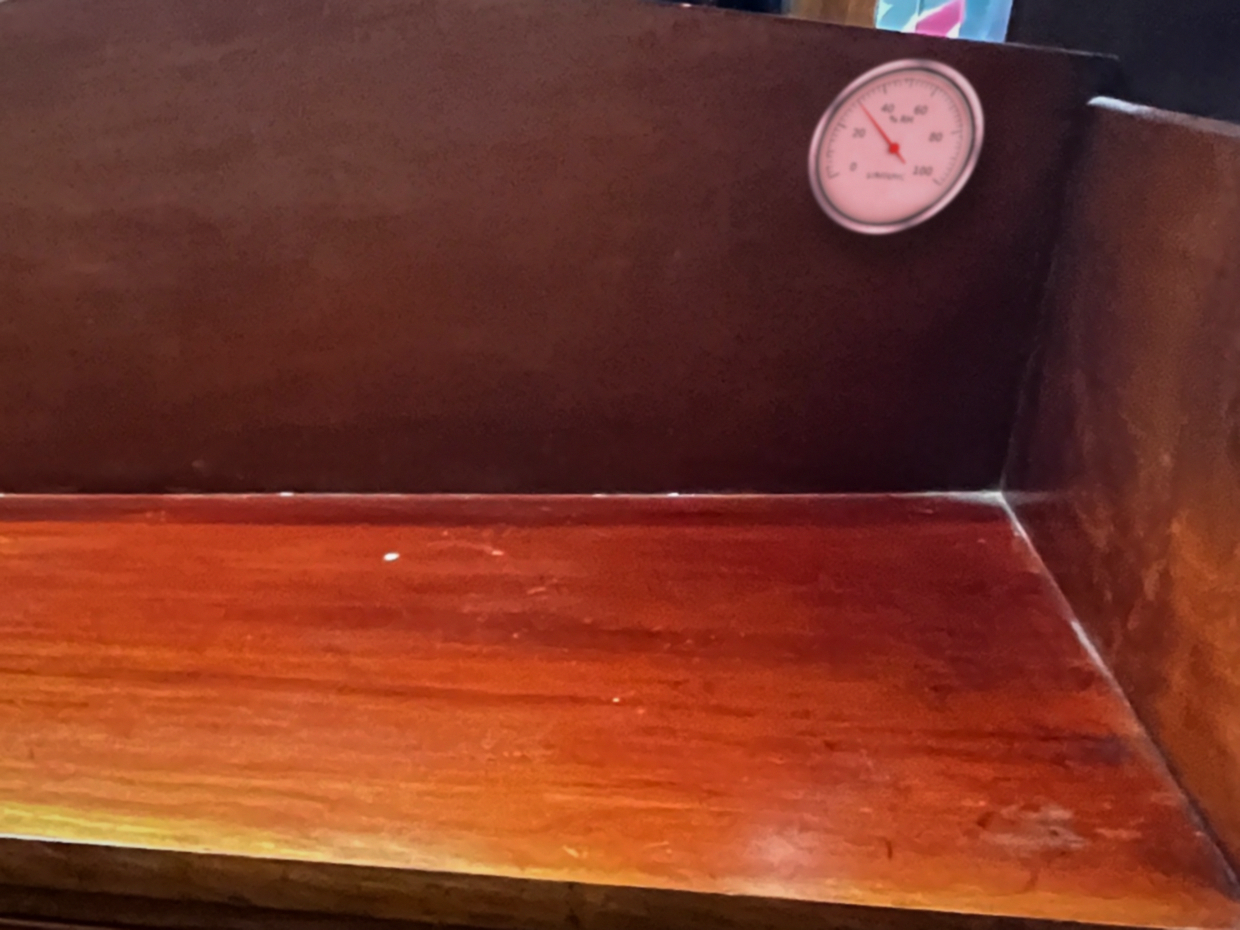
30 (%)
